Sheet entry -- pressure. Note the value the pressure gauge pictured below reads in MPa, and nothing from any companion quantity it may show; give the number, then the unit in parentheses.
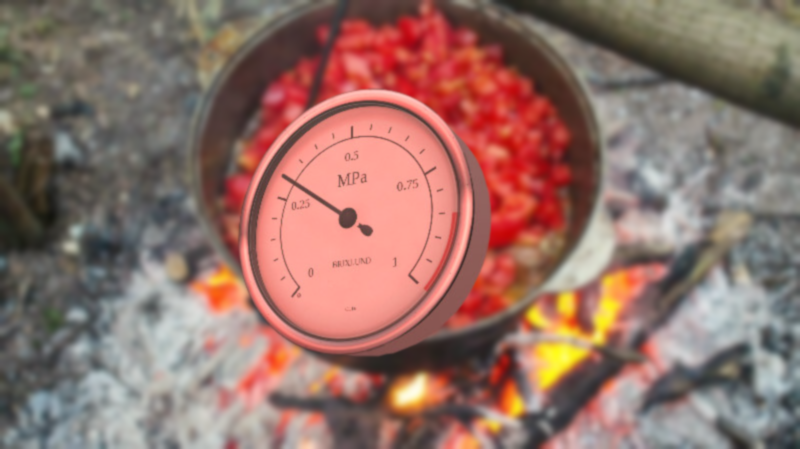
0.3 (MPa)
